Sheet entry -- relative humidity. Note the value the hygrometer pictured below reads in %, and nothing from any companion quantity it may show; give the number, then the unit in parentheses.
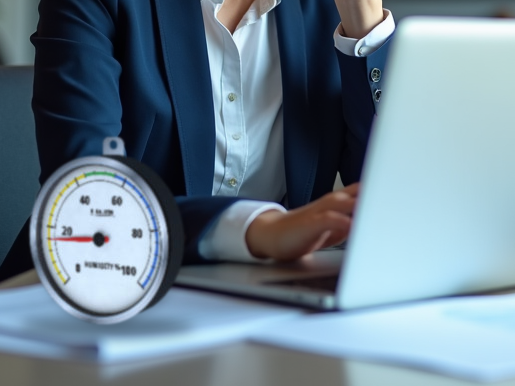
16 (%)
